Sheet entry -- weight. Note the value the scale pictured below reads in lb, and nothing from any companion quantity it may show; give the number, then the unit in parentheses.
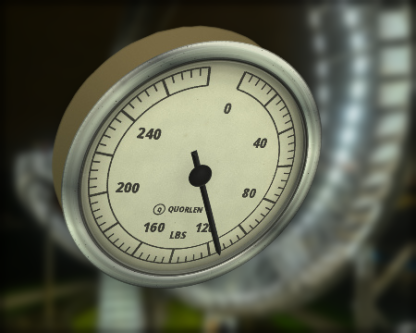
116 (lb)
